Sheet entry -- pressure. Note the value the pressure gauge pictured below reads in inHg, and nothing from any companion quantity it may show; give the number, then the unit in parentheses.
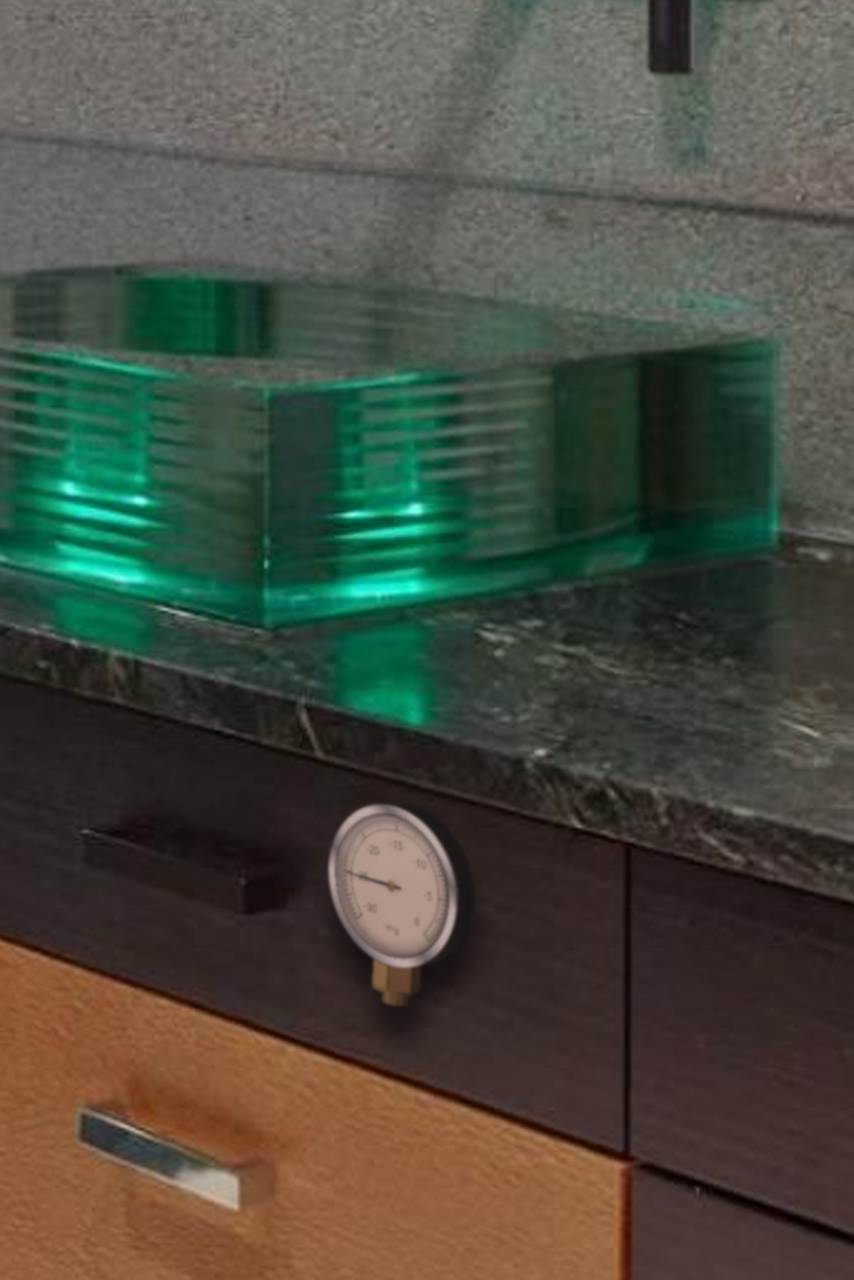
-25 (inHg)
